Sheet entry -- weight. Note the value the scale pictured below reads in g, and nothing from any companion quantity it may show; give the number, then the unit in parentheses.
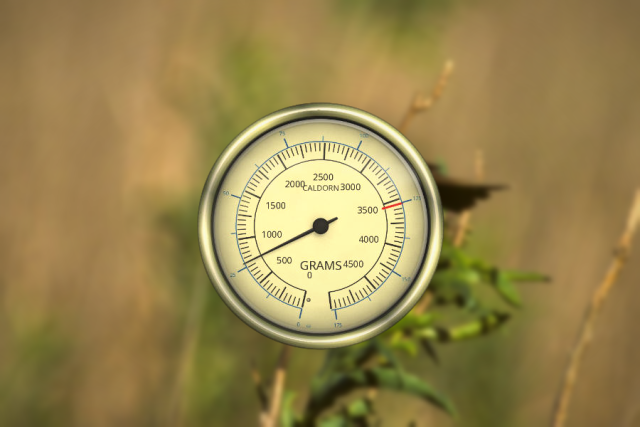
750 (g)
